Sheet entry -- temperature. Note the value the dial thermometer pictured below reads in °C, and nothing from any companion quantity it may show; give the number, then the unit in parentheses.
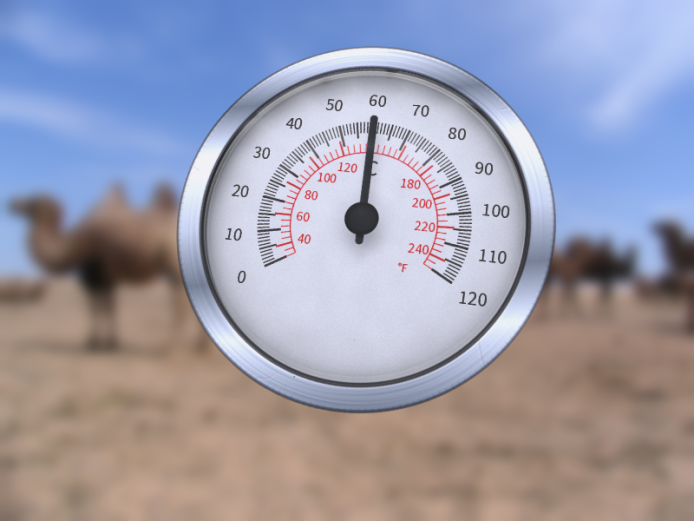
60 (°C)
